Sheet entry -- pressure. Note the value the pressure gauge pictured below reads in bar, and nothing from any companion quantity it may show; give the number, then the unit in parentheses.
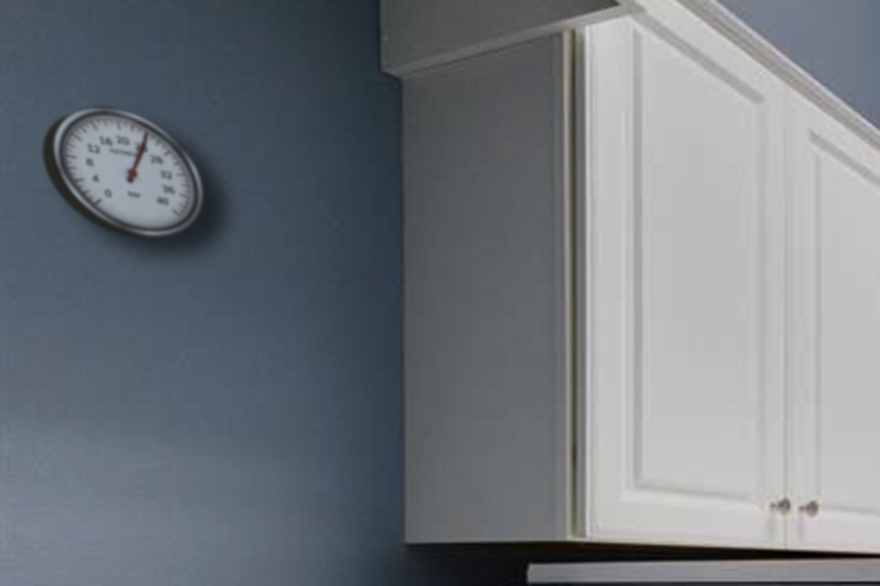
24 (bar)
